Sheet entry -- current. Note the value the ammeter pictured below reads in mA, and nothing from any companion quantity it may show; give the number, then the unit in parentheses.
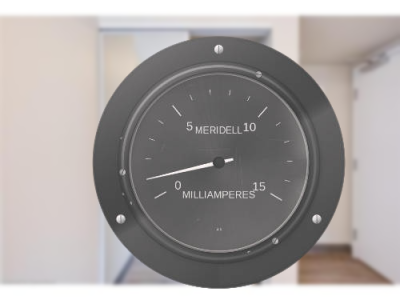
1 (mA)
